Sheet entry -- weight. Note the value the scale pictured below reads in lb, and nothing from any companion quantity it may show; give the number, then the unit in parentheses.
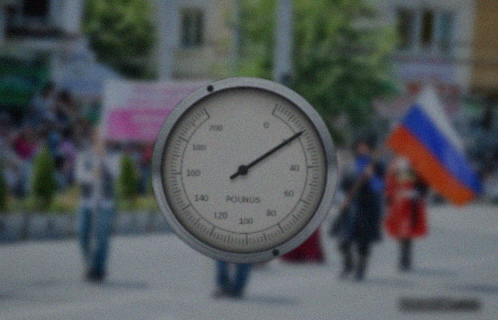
20 (lb)
